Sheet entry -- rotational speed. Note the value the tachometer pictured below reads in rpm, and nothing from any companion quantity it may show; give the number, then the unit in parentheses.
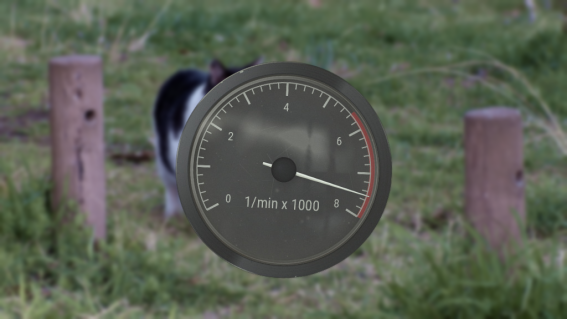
7500 (rpm)
